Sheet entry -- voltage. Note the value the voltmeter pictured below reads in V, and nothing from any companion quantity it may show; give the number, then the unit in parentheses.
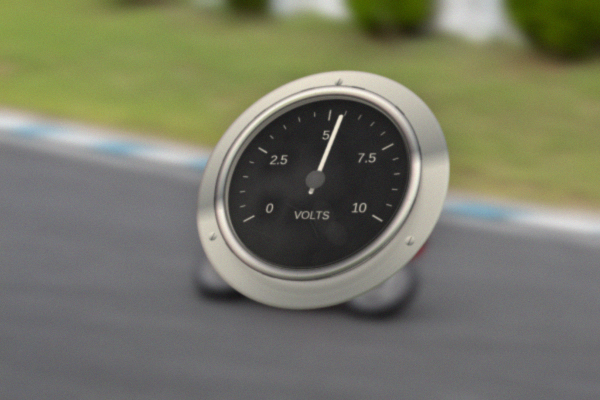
5.5 (V)
